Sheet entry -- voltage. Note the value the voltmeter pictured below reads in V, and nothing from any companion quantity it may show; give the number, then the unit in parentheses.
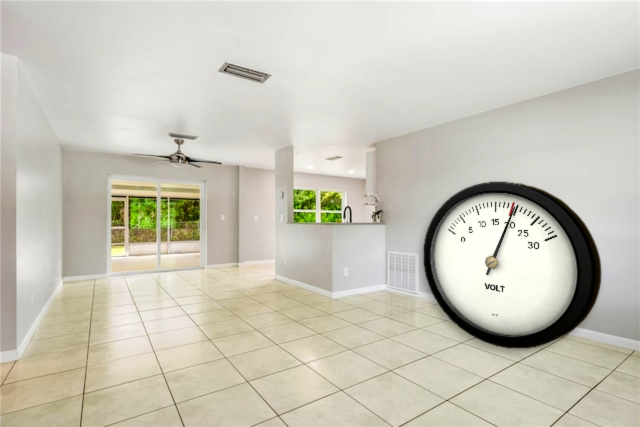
20 (V)
